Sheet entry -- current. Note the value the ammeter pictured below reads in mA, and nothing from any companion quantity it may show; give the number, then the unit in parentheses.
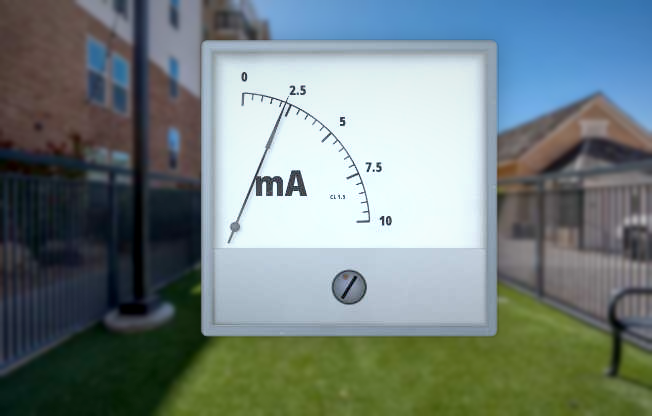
2.25 (mA)
